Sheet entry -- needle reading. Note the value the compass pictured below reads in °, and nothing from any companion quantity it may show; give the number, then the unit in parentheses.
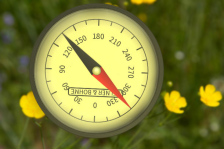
315 (°)
